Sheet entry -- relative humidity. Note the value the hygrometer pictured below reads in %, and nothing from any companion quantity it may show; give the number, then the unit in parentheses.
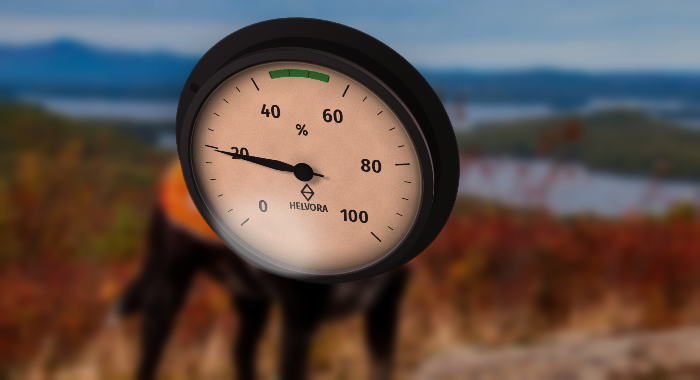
20 (%)
